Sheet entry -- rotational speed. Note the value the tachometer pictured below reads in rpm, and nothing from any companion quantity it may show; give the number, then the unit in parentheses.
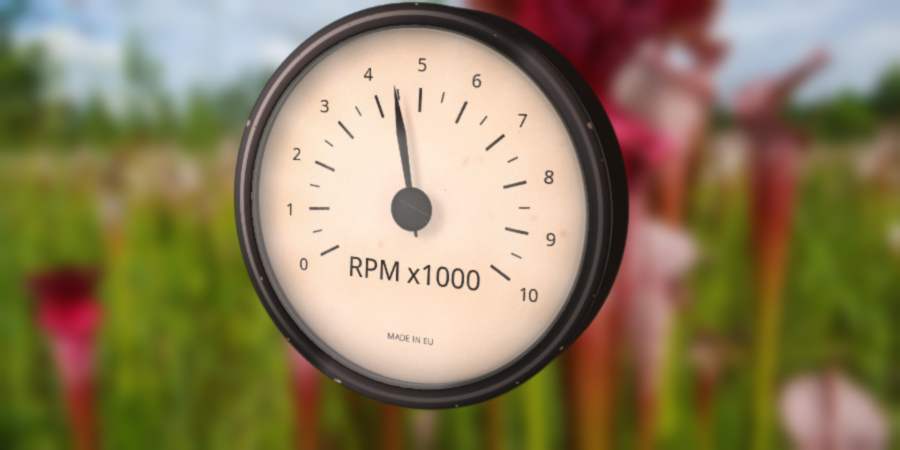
4500 (rpm)
